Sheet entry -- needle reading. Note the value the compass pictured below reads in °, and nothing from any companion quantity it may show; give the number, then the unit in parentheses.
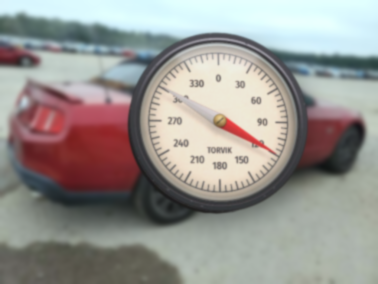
120 (°)
